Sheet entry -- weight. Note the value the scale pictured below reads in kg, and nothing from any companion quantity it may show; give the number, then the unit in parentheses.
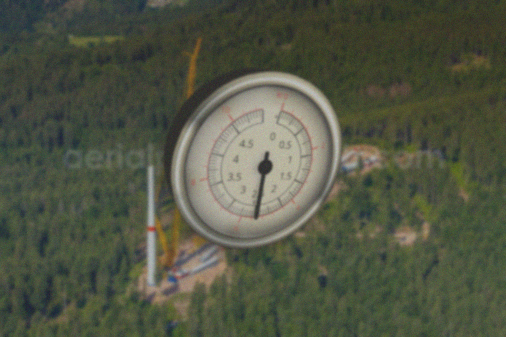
2.5 (kg)
